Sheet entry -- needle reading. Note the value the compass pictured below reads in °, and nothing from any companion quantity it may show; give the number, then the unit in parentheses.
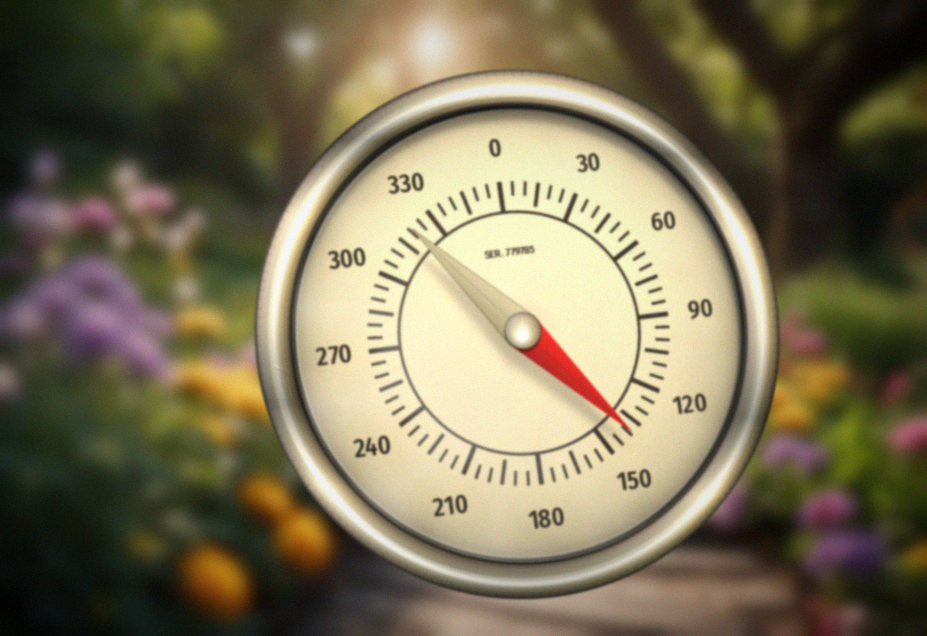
140 (°)
